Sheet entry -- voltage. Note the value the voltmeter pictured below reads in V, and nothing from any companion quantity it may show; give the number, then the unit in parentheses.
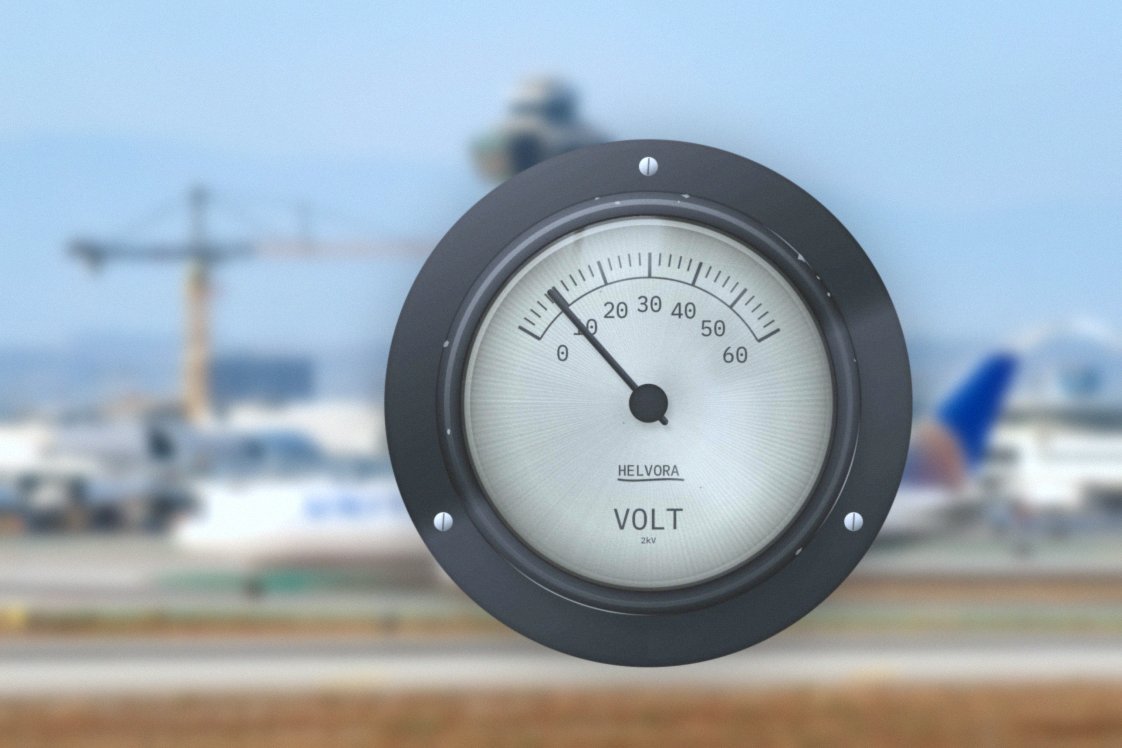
9 (V)
